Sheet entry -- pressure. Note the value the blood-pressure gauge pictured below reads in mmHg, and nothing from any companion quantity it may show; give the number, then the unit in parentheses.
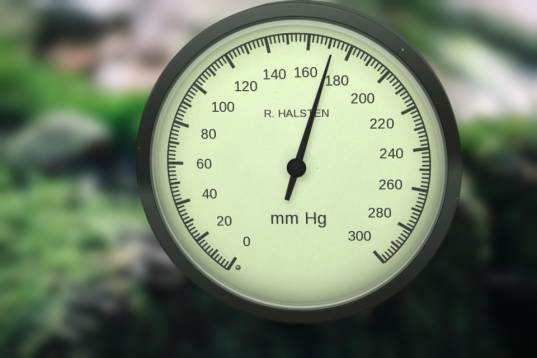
172 (mmHg)
